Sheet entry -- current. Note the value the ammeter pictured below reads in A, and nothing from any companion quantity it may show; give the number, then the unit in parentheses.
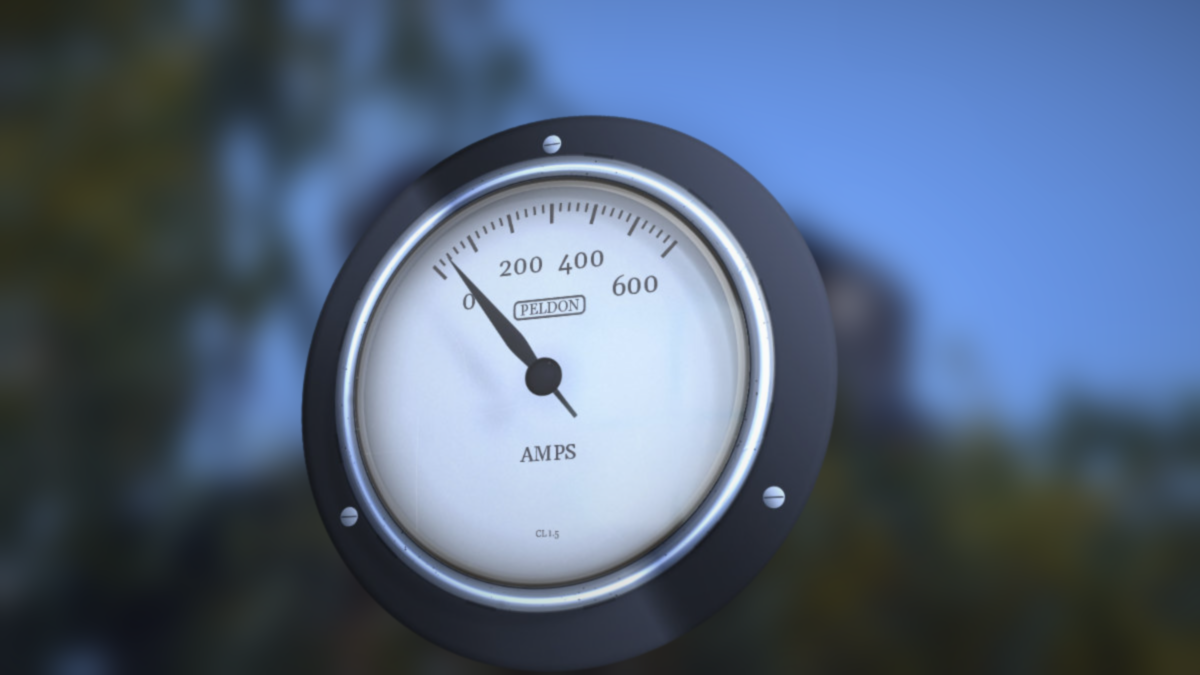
40 (A)
